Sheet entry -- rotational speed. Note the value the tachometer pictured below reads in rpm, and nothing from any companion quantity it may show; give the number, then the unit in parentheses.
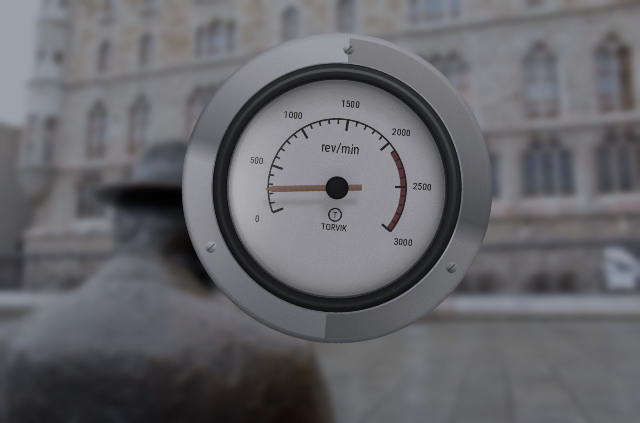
250 (rpm)
